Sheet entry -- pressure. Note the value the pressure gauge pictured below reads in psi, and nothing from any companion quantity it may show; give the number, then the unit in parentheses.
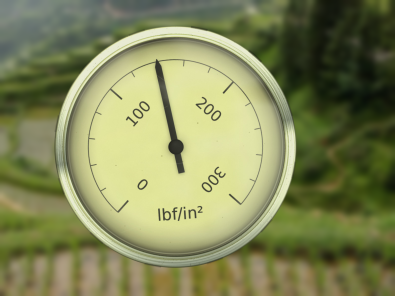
140 (psi)
